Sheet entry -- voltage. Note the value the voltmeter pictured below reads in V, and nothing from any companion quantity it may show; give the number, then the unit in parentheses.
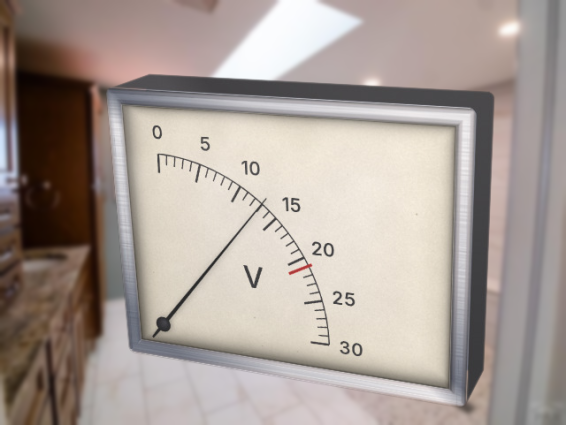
13 (V)
